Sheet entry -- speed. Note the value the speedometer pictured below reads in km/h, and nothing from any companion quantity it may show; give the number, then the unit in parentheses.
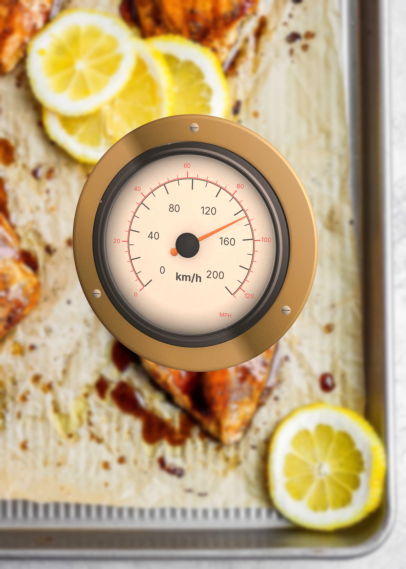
145 (km/h)
